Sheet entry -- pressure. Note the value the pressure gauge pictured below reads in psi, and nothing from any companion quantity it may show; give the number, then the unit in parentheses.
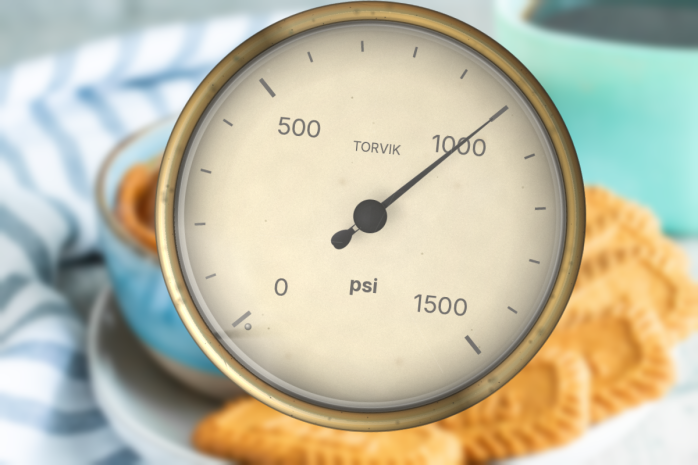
1000 (psi)
